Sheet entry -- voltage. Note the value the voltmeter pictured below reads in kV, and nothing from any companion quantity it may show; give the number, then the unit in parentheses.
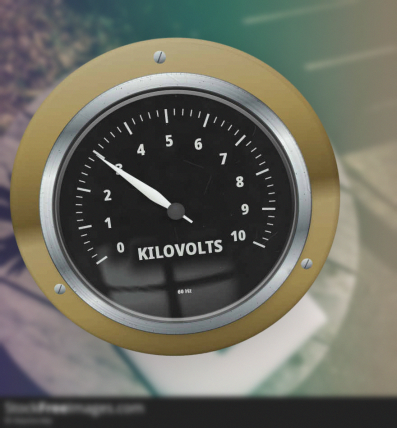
3 (kV)
